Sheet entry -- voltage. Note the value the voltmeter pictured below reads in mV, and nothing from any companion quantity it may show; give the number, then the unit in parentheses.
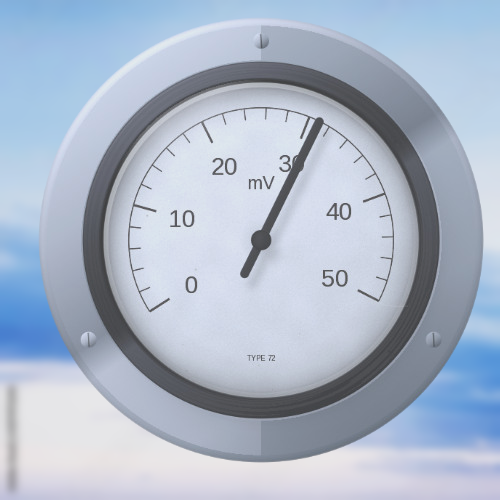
31 (mV)
